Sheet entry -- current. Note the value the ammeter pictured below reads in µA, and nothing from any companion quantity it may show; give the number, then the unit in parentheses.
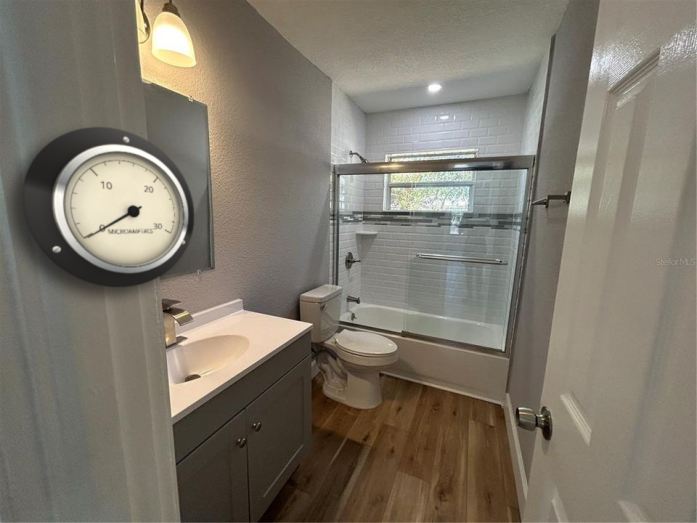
0 (µA)
